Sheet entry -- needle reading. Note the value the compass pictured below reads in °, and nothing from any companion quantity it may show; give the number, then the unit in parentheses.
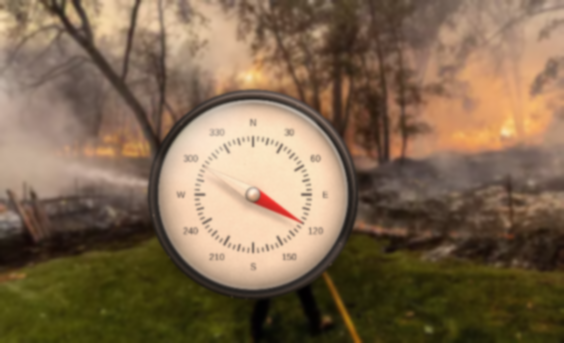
120 (°)
